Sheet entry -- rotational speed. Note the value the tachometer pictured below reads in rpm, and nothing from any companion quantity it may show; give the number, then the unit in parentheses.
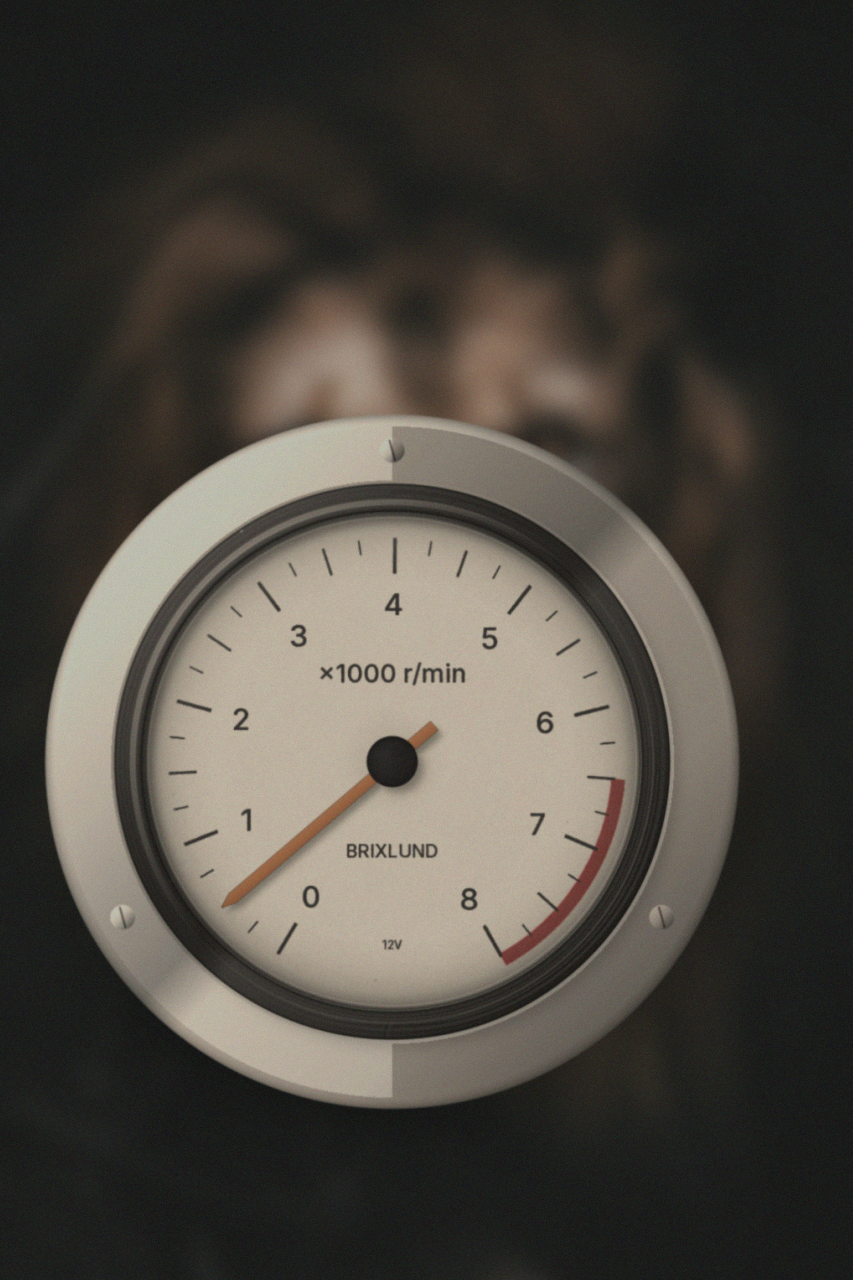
500 (rpm)
